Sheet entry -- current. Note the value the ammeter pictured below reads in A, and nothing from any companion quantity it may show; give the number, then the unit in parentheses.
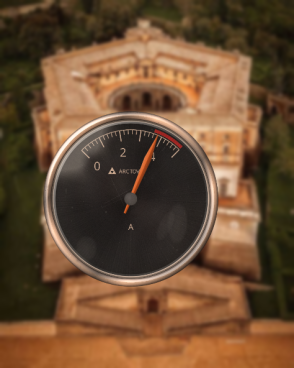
3.8 (A)
